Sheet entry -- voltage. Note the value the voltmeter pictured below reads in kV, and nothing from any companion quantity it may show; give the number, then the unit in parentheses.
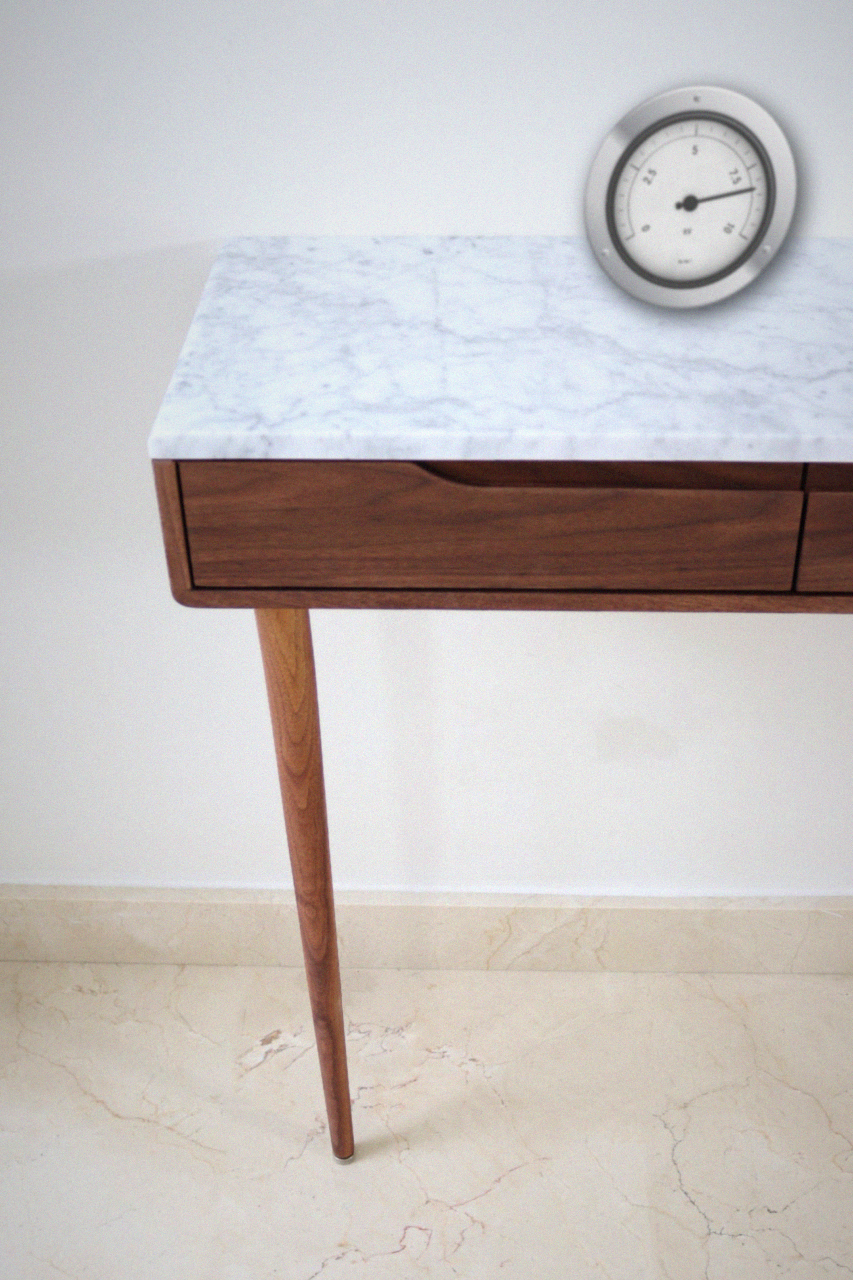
8.25 (kV)
